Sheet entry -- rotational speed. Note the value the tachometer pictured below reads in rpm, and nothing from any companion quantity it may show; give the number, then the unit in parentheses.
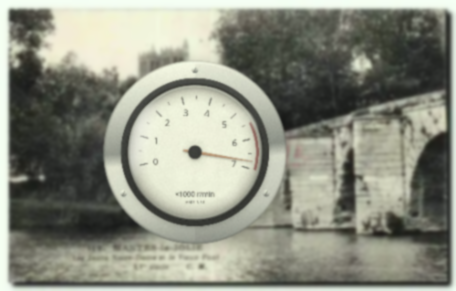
6750 (rpm)
